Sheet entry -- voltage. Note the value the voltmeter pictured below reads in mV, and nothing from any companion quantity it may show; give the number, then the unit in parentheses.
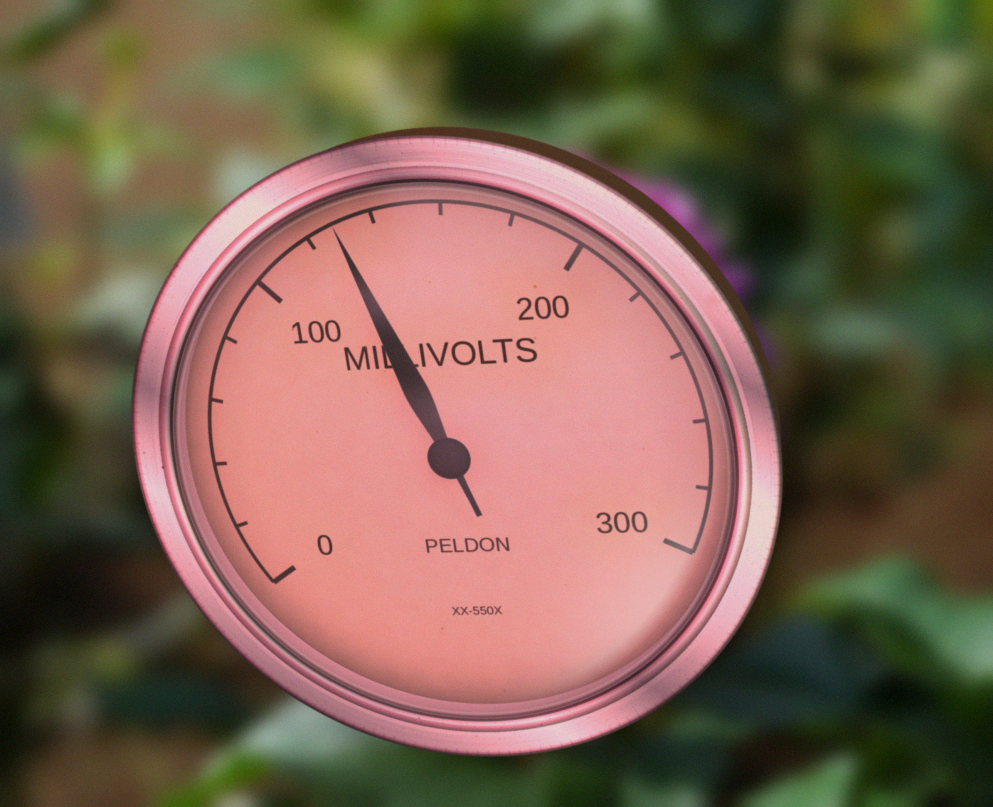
130 (mV)
